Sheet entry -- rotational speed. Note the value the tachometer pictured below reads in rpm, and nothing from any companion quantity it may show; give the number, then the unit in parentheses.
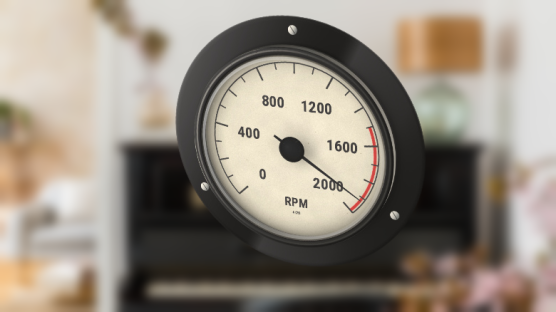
1900 (rpm)
